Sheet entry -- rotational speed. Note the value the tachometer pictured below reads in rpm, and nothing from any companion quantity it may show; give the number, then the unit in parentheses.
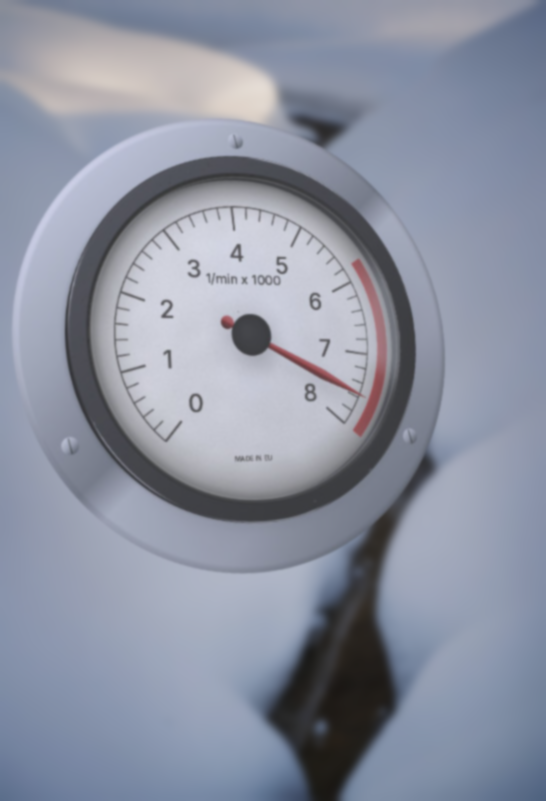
7600 (rpm)
